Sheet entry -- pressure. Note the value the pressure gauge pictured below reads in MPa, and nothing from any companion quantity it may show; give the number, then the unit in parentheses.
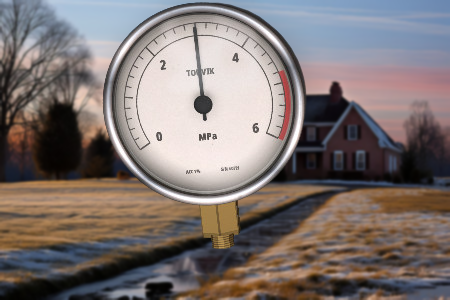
3 (MPa)
